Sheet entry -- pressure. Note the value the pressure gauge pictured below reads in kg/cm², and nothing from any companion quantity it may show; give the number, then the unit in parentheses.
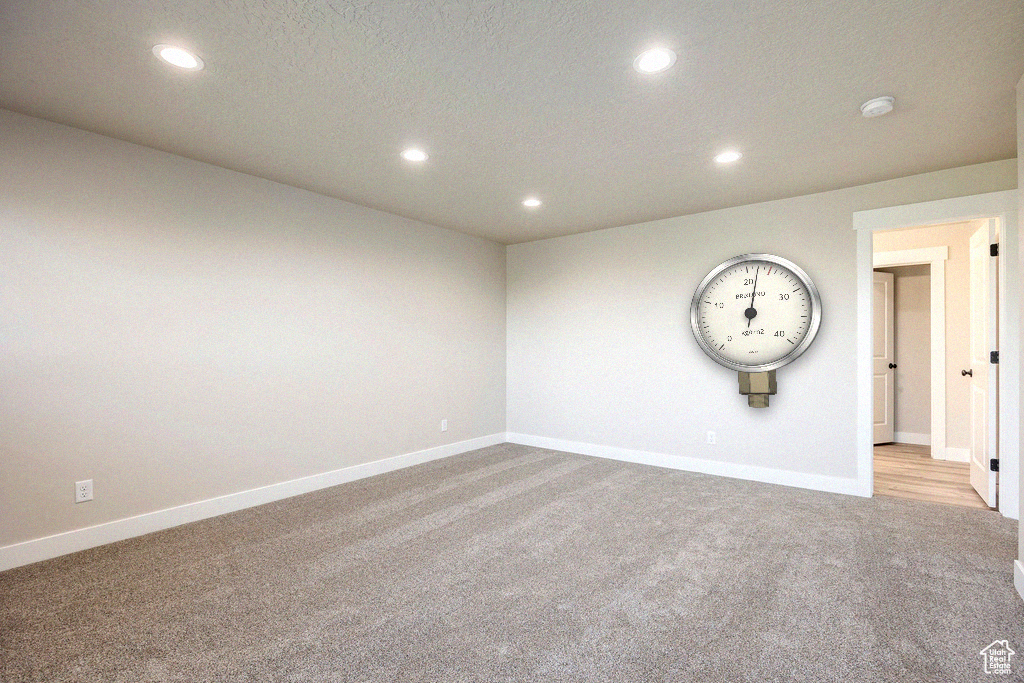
22 (kg/cm²)
